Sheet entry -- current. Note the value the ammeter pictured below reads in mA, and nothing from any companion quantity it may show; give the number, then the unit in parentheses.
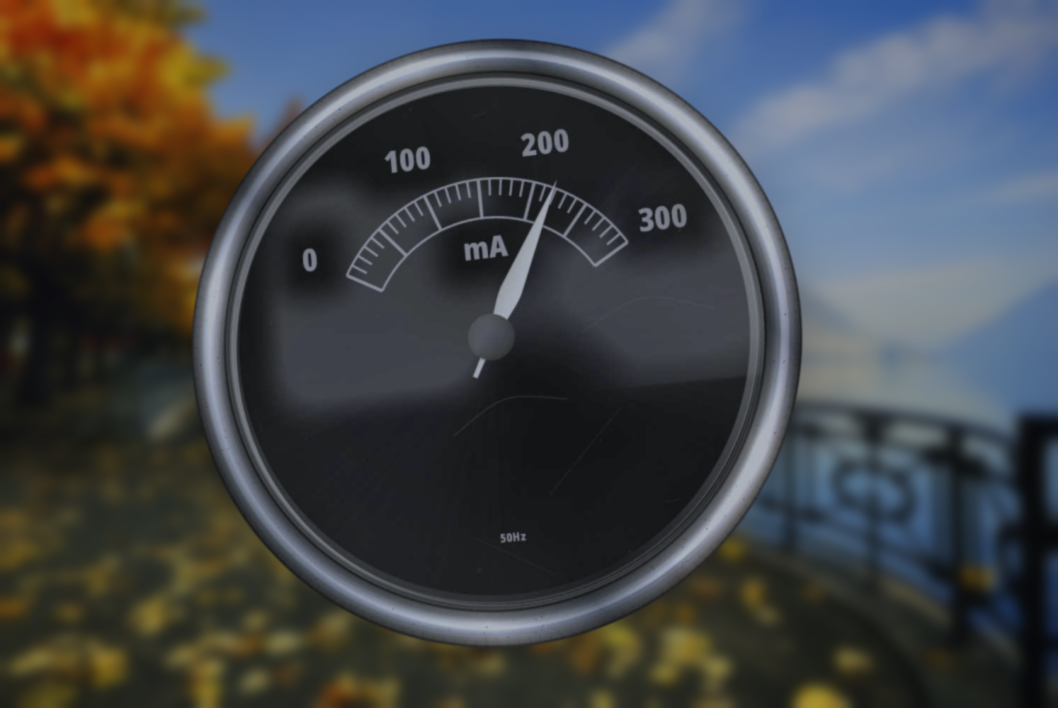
220 (mA)
